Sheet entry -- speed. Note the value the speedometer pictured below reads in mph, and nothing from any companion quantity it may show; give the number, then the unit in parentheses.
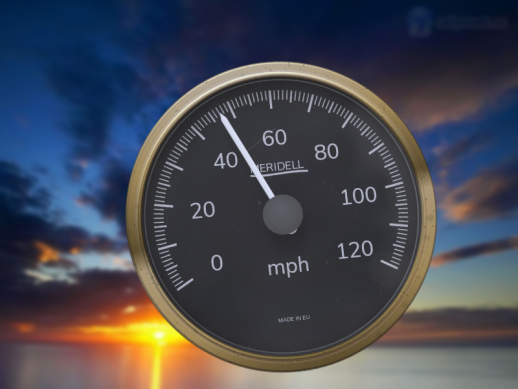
47 (mph)
